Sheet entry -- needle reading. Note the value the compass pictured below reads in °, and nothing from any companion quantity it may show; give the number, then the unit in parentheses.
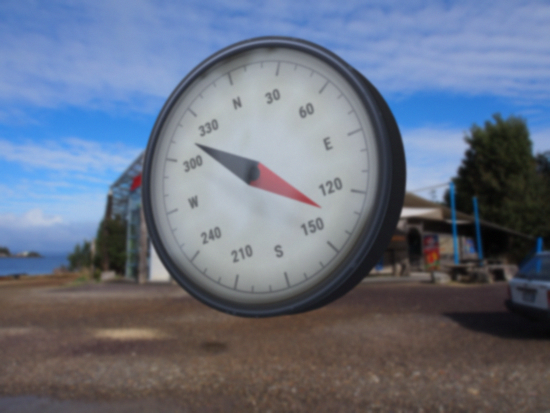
135 (°)
